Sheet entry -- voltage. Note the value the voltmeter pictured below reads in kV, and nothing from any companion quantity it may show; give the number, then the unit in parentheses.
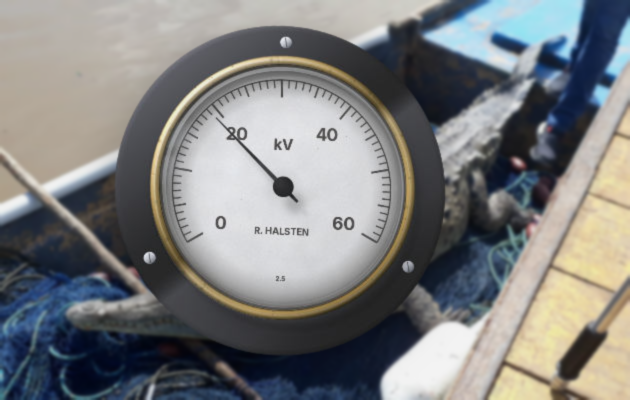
19 (kV)
